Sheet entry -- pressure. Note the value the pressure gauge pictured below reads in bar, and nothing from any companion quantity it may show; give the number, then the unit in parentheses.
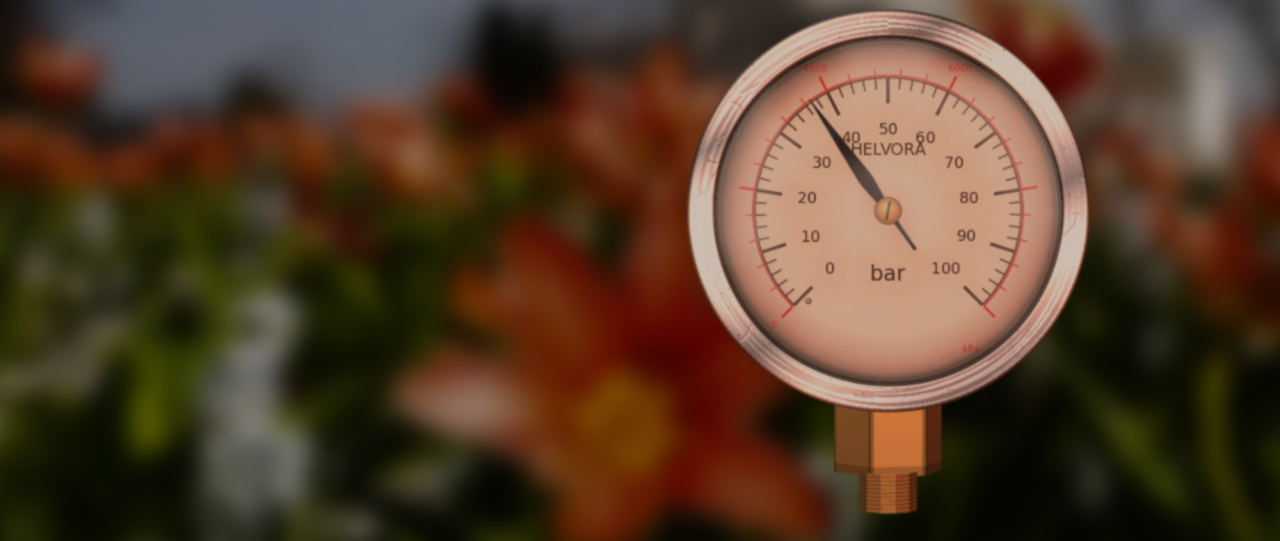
37 (bar)
